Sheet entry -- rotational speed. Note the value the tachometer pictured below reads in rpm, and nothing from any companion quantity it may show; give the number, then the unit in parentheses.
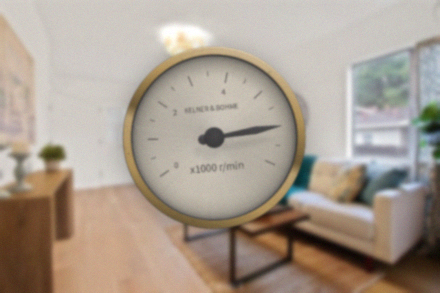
6000 (rpm)
